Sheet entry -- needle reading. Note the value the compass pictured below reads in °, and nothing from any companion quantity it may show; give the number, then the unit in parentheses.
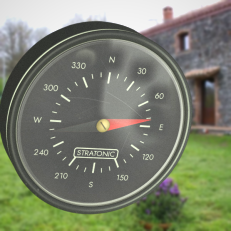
80 (°)
